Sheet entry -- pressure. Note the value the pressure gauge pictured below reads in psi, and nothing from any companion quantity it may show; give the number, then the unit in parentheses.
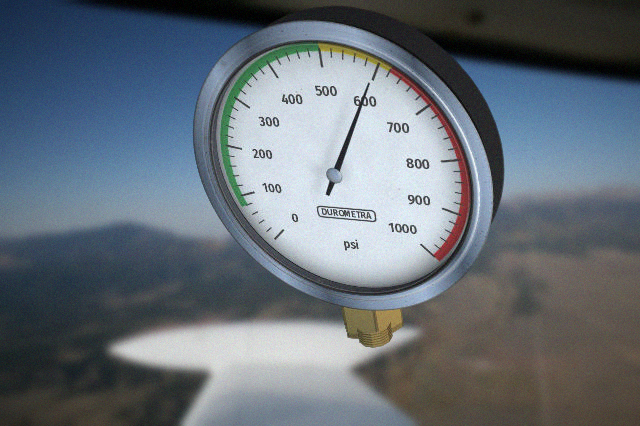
600 (psi)
